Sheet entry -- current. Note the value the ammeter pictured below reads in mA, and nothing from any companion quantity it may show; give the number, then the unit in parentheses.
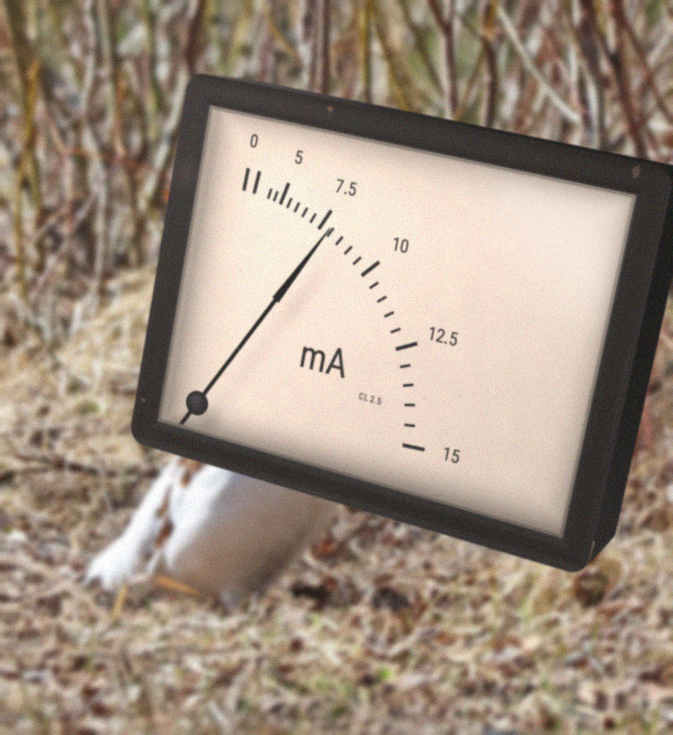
8 (mA)
